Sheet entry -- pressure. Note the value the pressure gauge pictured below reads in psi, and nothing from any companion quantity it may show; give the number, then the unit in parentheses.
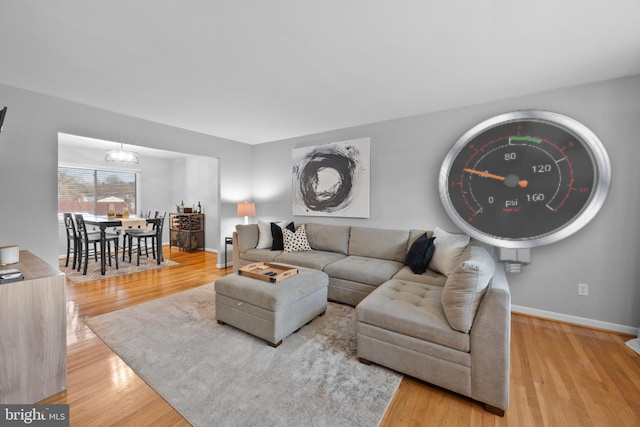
40 (psi)
